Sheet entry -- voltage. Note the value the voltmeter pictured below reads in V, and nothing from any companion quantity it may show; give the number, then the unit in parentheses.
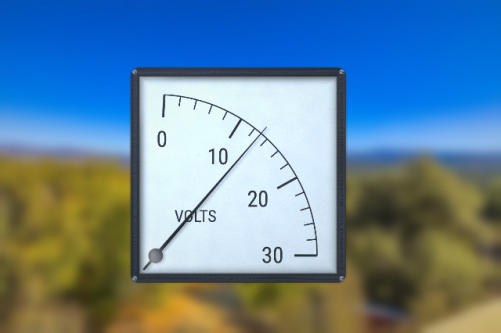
13 (V)
